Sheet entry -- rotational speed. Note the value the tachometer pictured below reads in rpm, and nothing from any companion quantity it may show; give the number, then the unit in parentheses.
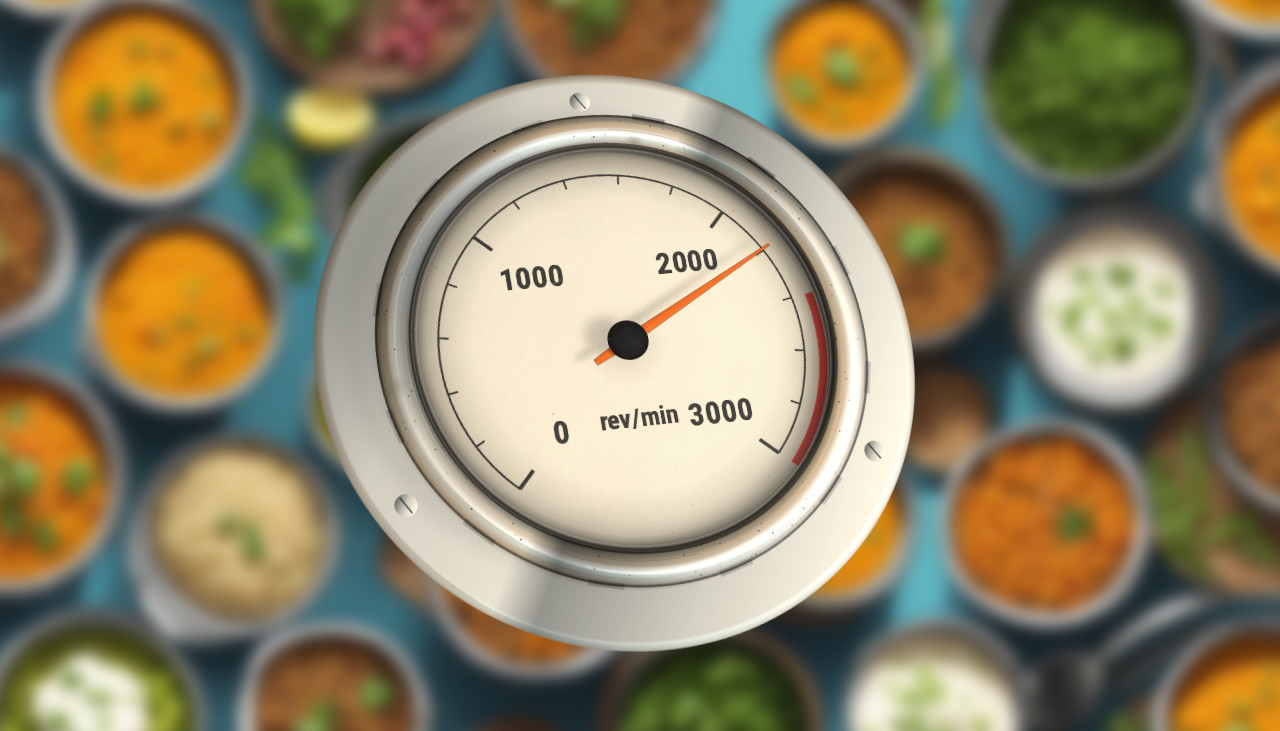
2200 (rpm)
